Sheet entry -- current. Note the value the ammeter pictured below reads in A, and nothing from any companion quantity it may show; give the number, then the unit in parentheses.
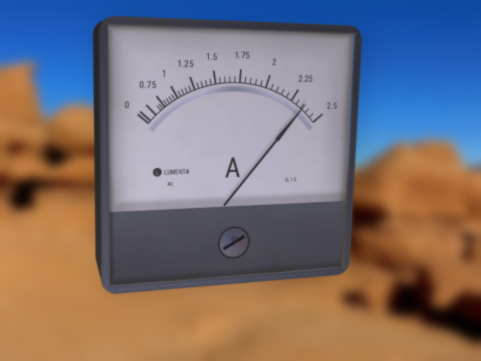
2.35 (A)
